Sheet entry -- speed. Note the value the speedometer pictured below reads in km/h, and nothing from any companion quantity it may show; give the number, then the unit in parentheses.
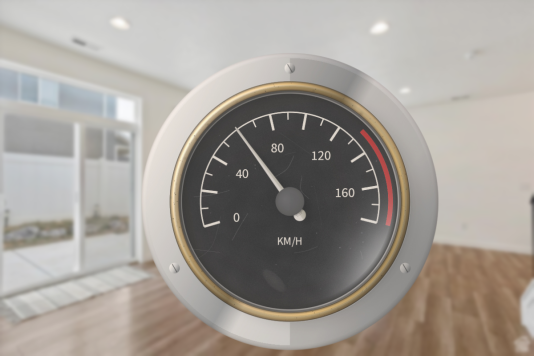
60 (km/h)
